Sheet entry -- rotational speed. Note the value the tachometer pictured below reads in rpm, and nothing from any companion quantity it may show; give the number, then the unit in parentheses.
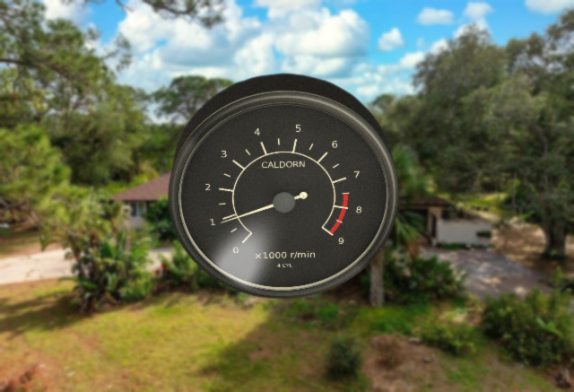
1000 (rpm)
